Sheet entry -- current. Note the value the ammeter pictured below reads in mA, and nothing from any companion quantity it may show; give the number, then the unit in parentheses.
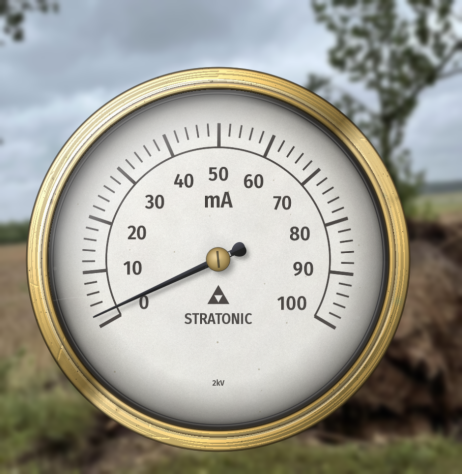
2 (mA)
